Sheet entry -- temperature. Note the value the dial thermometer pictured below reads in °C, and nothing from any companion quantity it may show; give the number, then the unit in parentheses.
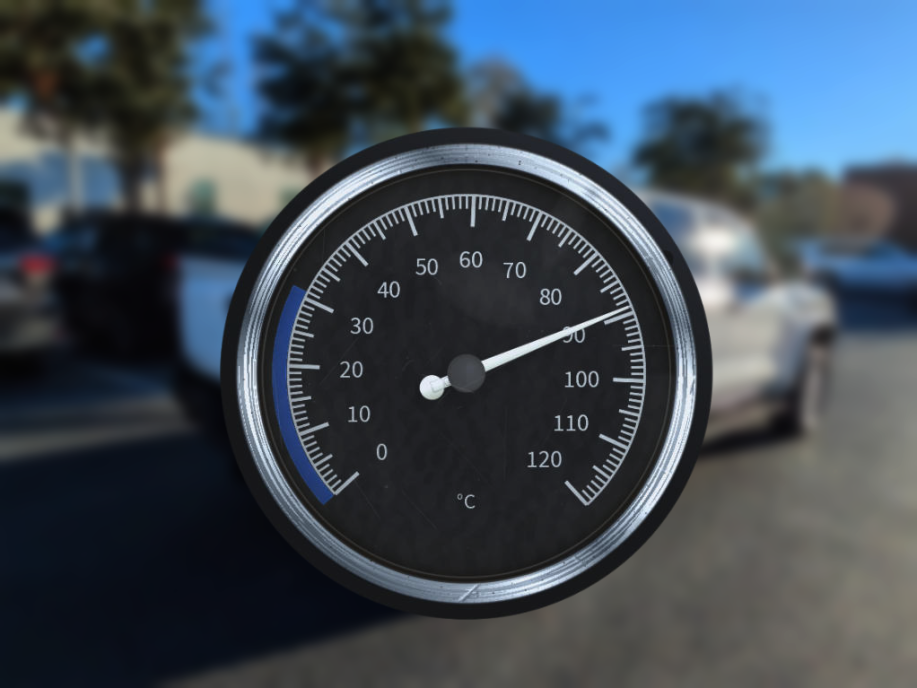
89 (°C)
